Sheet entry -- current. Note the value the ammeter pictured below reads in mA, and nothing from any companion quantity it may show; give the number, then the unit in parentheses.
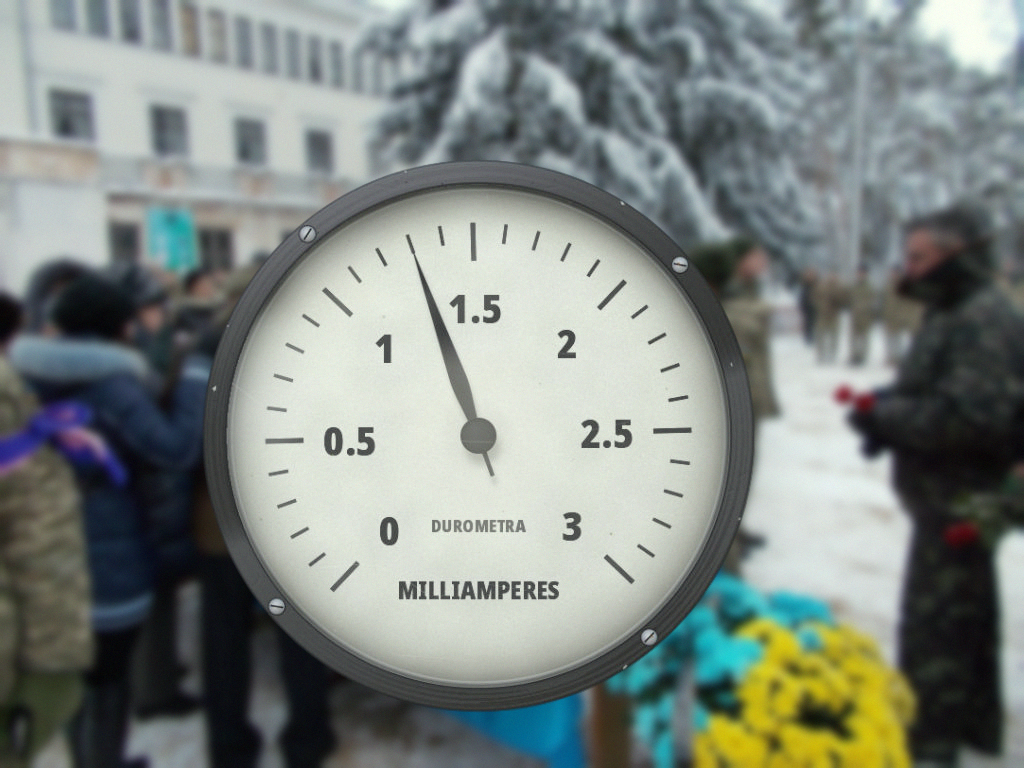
1.3 (mA)
